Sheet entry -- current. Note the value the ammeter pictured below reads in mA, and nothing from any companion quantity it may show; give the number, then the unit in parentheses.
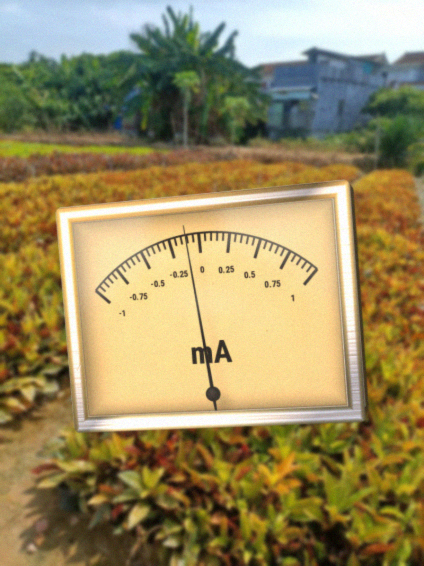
-0.1 (mA)
